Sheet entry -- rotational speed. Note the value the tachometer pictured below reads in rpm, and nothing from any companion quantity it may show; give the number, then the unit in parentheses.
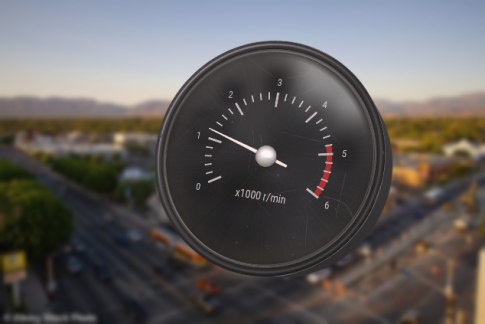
1200 (rpm)
